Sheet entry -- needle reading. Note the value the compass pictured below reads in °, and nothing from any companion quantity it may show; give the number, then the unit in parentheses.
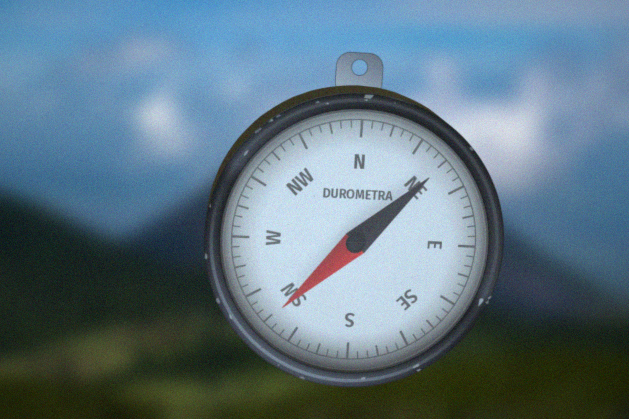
225 (°)
